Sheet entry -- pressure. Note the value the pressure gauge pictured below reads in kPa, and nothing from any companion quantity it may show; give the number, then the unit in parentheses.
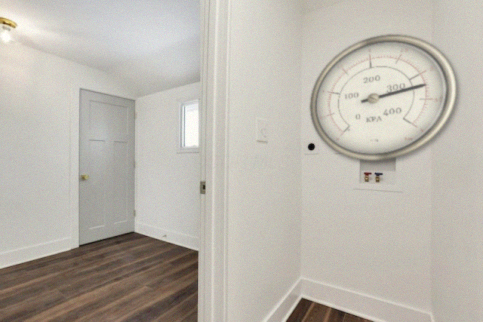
325 (kPa)
